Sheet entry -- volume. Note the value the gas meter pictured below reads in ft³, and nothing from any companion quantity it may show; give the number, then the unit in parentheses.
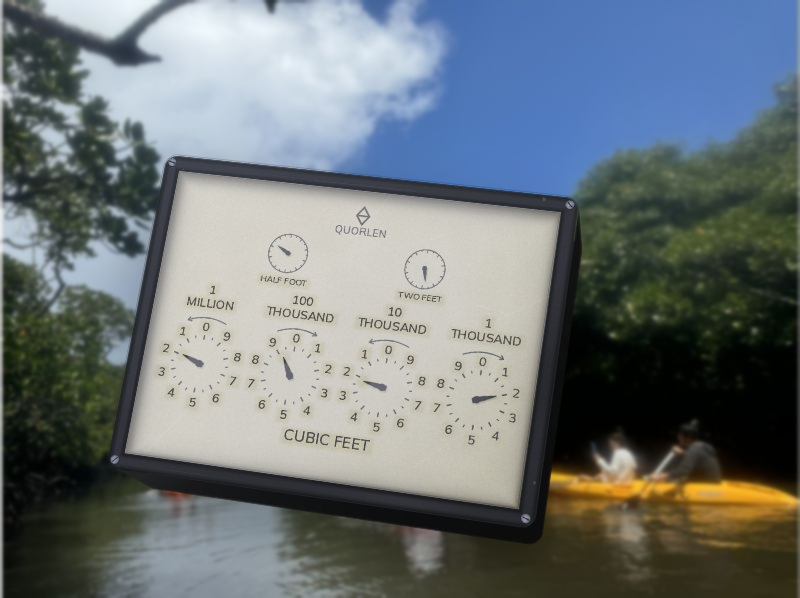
192200 (ft³)
